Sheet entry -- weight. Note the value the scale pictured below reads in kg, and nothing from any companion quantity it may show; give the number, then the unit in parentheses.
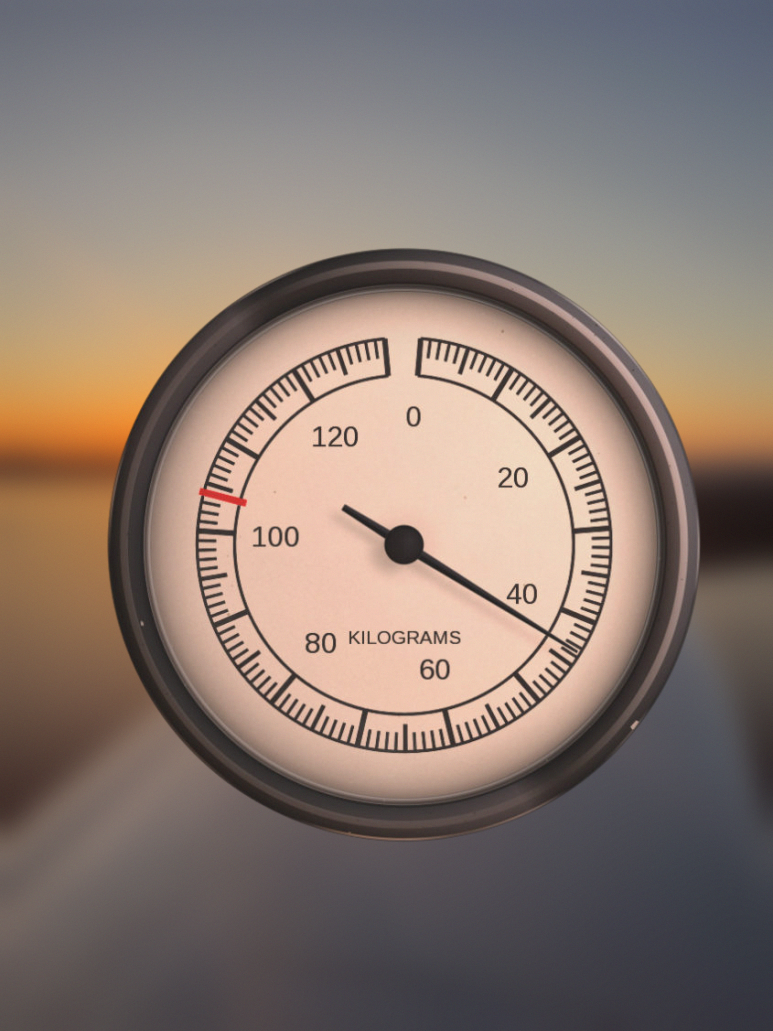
43.5 (kg)
